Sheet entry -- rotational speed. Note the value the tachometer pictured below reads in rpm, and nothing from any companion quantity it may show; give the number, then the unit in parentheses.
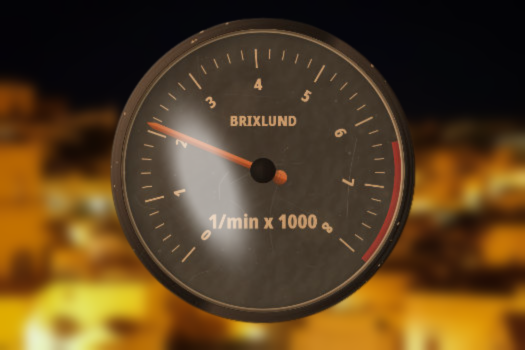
2100 (rpm)
